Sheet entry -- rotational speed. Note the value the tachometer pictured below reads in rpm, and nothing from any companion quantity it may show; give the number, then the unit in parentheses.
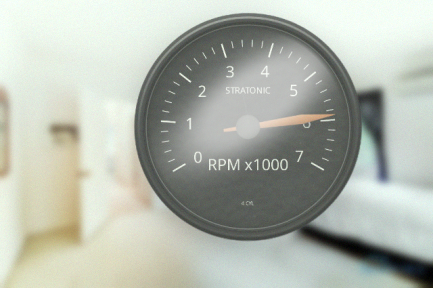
5900 (rpm)
